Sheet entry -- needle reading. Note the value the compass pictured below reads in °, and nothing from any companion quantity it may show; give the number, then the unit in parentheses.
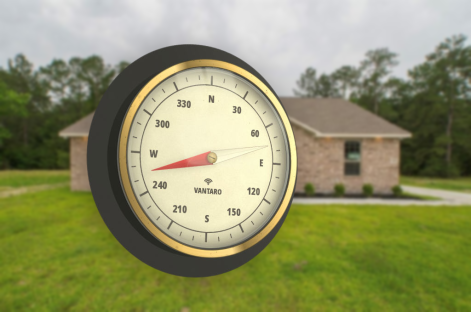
255 (°)
